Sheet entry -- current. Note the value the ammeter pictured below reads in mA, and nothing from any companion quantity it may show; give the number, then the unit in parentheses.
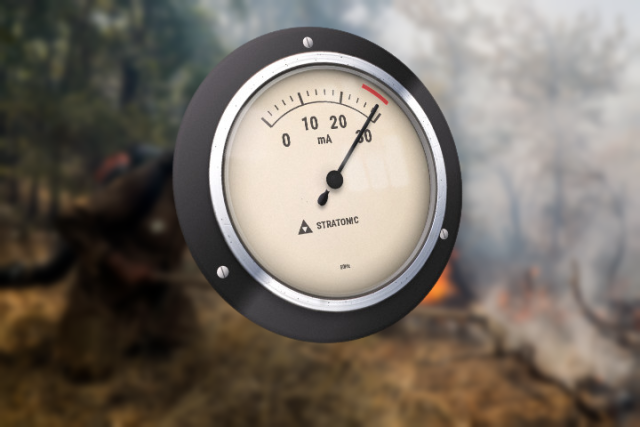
28 (mA)
